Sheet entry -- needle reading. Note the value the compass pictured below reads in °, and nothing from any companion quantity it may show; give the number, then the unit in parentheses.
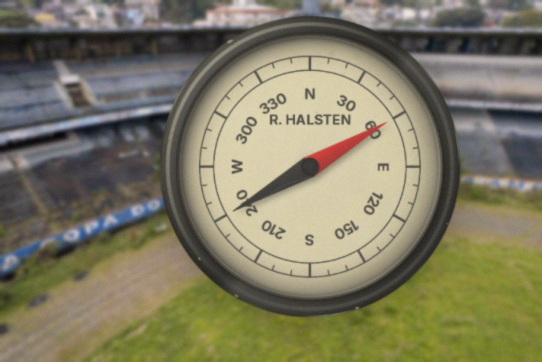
60 (°)
